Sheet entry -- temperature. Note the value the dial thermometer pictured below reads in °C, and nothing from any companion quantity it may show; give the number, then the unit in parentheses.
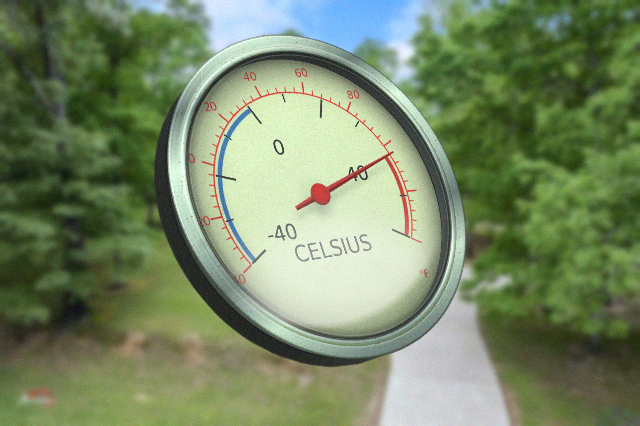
40 (°C)
